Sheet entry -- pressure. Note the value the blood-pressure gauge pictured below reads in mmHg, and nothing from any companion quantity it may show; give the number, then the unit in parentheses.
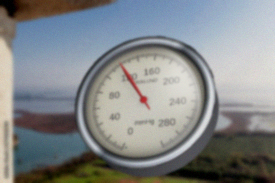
120 (mmHg)
